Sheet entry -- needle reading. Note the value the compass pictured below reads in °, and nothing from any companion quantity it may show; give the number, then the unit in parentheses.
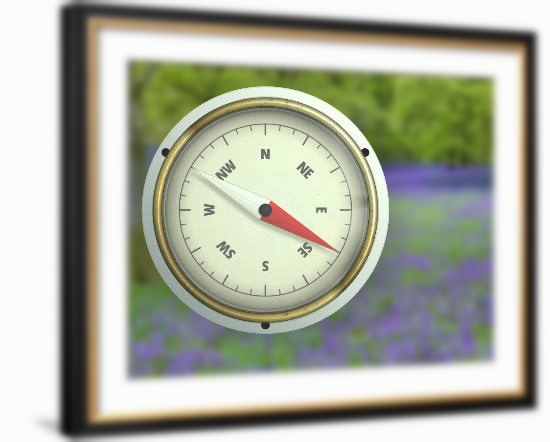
120 (°)
